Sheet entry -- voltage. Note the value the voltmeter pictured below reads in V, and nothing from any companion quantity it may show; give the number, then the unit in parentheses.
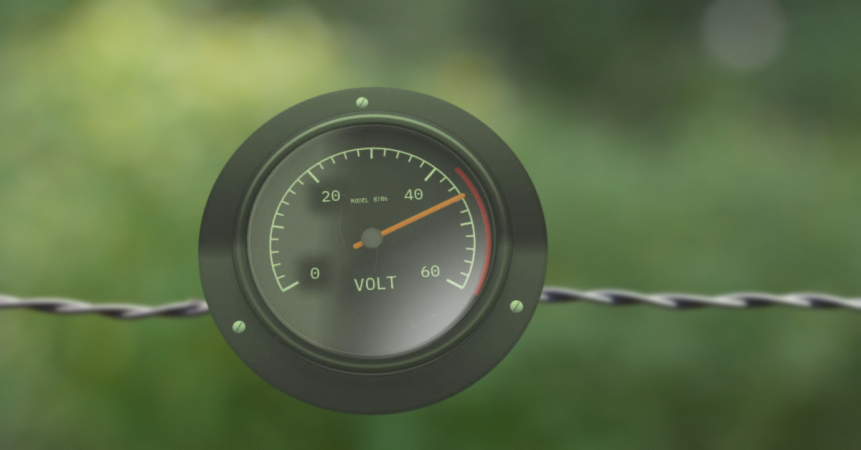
46 (V)
